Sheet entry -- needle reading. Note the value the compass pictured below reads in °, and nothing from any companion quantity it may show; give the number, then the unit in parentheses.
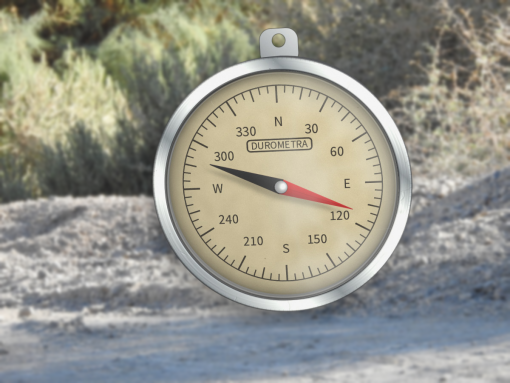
110 (°)
